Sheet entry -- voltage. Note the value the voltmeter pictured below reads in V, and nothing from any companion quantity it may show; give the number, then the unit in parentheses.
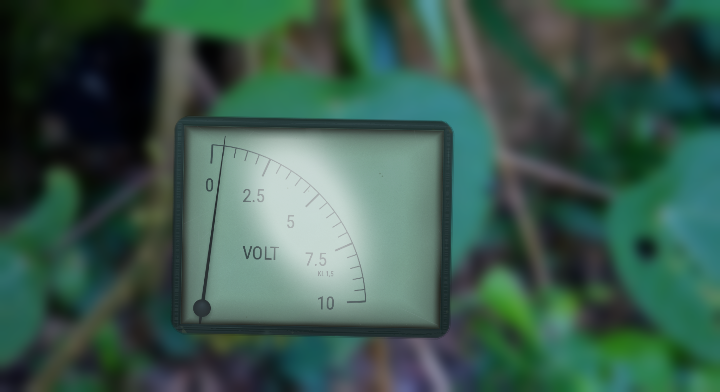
0.5 (V)
